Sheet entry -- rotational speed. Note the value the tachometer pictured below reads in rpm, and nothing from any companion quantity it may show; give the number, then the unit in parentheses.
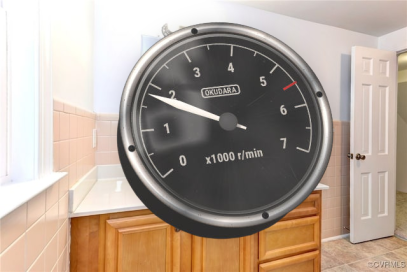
1750 (rpm)
